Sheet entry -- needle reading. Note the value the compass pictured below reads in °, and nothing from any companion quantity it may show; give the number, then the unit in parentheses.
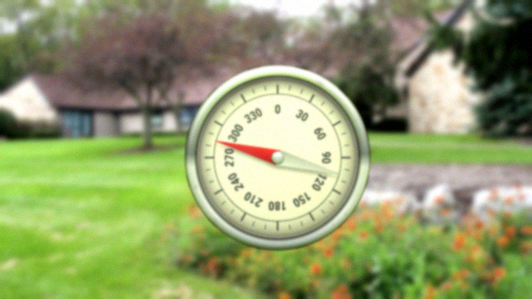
285 (°)
